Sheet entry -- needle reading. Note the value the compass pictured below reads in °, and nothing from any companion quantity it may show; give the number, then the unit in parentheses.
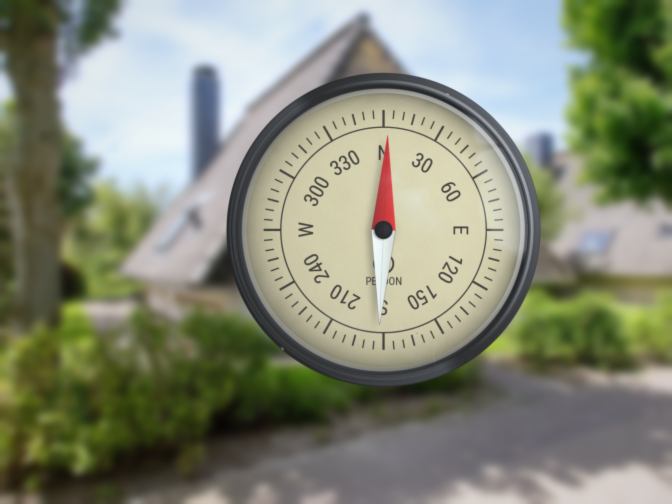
2.5 (°)
